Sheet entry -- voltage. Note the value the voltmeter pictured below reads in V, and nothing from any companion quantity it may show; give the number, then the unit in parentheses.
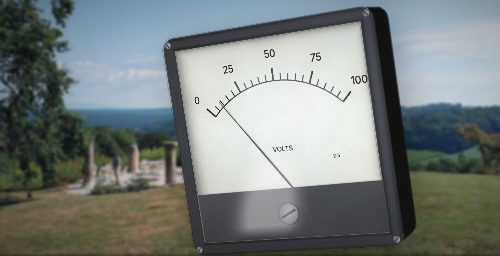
10 (V)
